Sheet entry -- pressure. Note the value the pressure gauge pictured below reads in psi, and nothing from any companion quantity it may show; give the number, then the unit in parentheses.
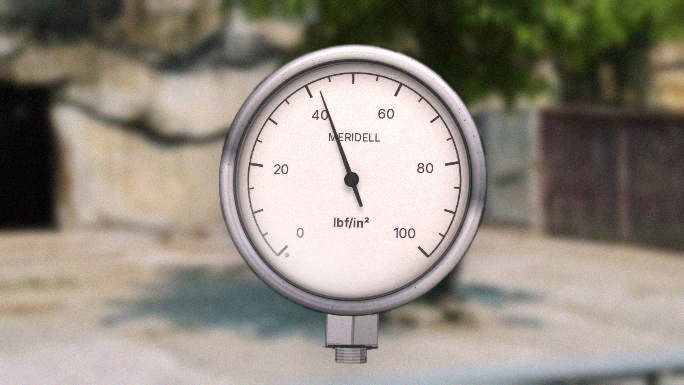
42.5 (psi)
